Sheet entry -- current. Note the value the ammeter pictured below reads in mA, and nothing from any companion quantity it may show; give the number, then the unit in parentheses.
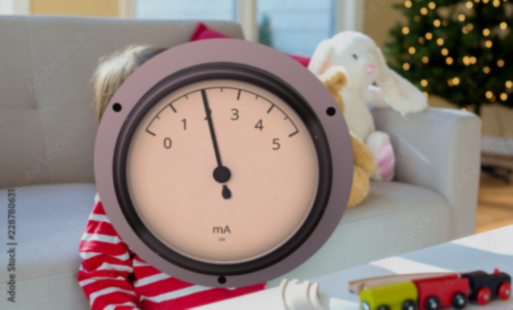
2 (mA)
